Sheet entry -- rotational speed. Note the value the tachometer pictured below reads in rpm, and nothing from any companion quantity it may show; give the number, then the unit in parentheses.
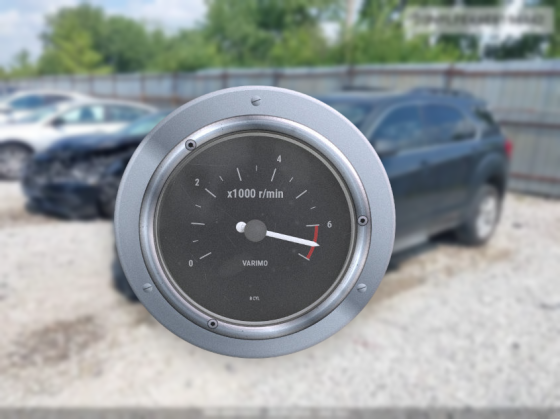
6500 (rpm)
